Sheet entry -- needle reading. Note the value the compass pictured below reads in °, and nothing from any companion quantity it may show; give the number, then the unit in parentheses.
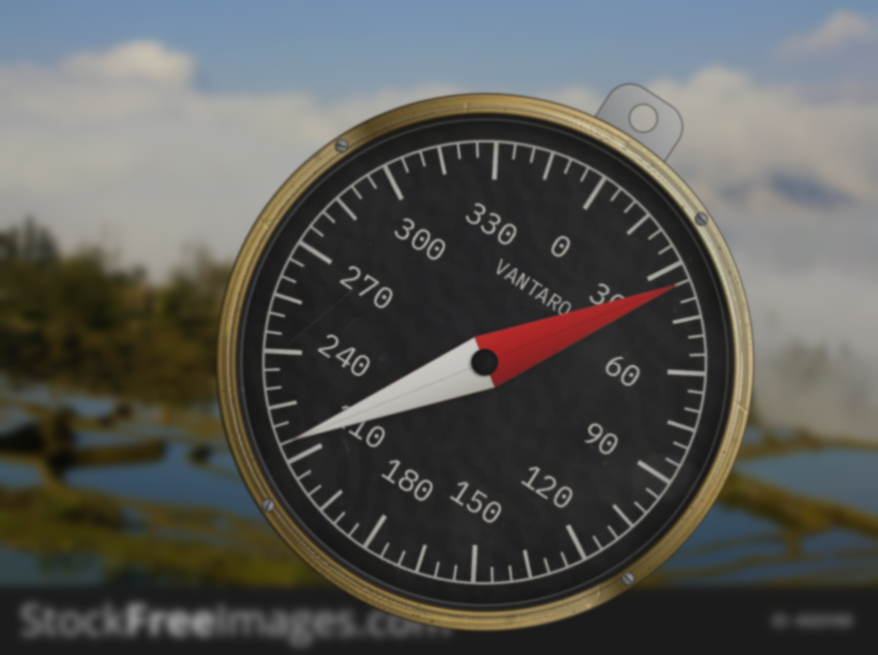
35 (°)
